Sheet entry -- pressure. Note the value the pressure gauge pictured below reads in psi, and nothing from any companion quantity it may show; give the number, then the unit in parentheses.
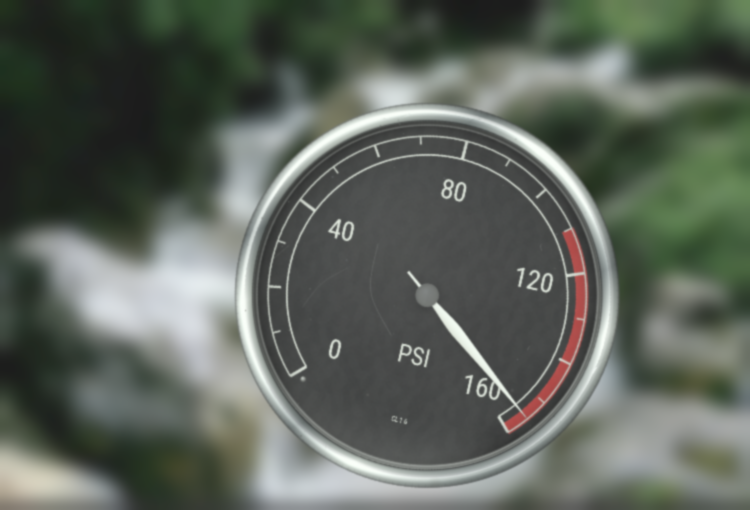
155 (psi)
